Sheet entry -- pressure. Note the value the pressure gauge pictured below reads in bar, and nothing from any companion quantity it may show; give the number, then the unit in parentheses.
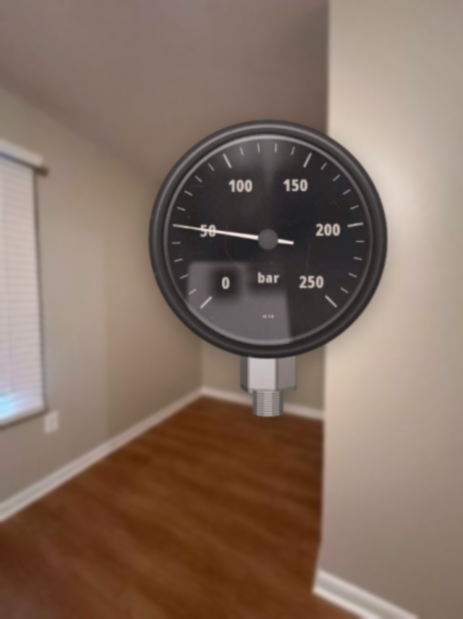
50 (bar)
